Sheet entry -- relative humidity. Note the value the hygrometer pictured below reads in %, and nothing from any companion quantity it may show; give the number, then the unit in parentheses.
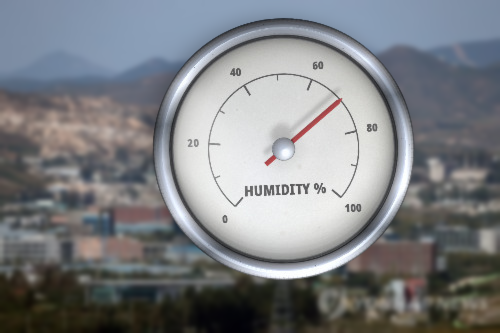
70 (%)
